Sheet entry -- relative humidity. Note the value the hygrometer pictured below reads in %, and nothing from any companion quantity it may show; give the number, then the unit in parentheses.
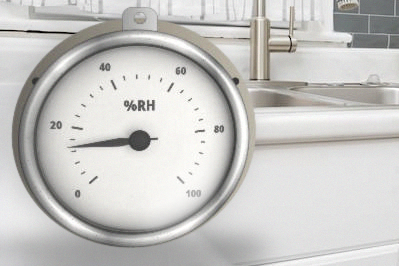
14 (%)
